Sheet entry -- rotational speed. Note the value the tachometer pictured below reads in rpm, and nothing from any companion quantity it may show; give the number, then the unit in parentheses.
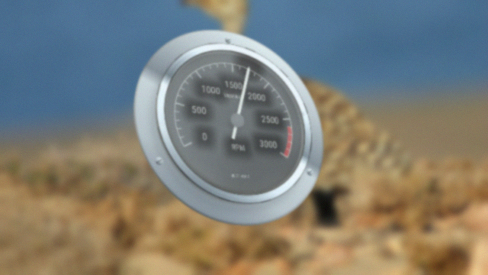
1700 (rpm)
